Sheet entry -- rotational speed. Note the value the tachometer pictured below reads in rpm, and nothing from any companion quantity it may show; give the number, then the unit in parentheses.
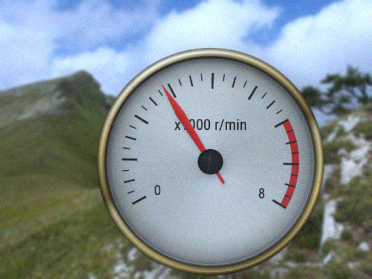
2875 (rpm)
